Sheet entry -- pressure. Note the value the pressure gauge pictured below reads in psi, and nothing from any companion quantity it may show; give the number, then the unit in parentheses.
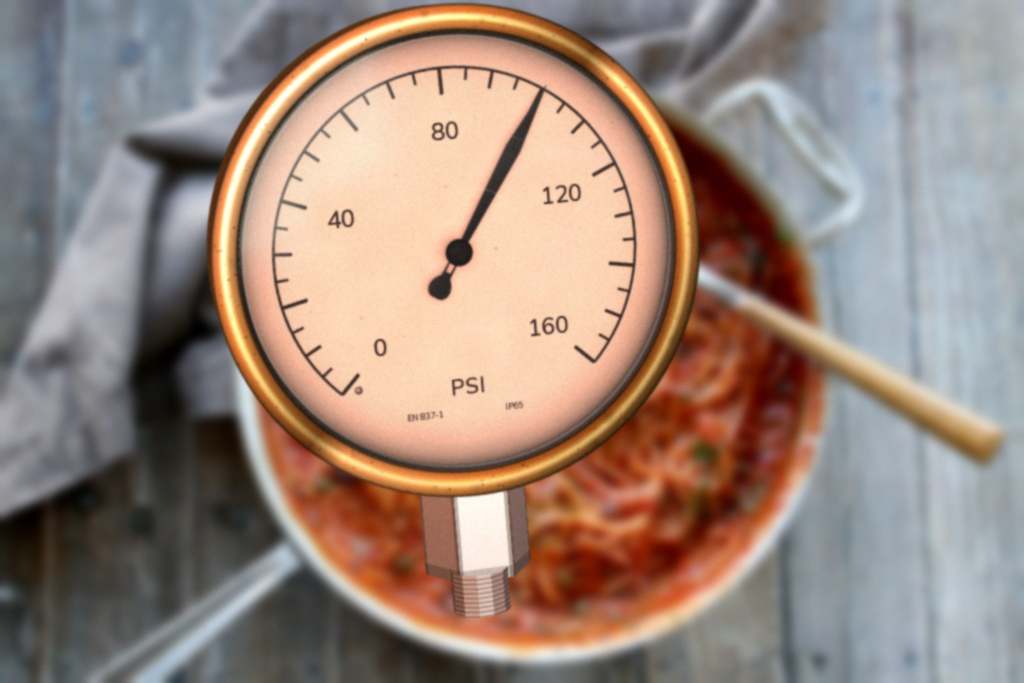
100 (psi)
